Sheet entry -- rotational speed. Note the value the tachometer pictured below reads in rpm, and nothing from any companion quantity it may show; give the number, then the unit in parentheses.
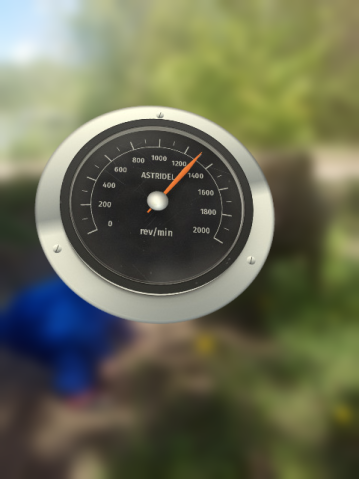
1300 (rpm)
